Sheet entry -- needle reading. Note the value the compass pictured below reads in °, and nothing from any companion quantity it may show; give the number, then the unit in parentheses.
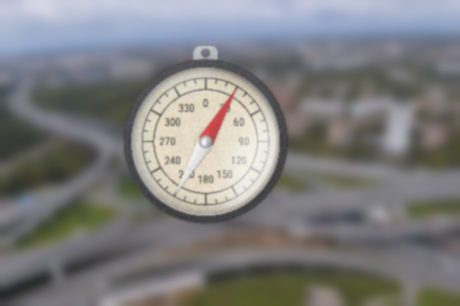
30 (°)
